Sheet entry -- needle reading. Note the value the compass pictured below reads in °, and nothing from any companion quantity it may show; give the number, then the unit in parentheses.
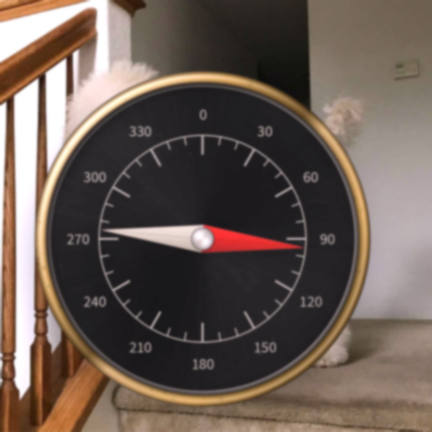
95 (°)
